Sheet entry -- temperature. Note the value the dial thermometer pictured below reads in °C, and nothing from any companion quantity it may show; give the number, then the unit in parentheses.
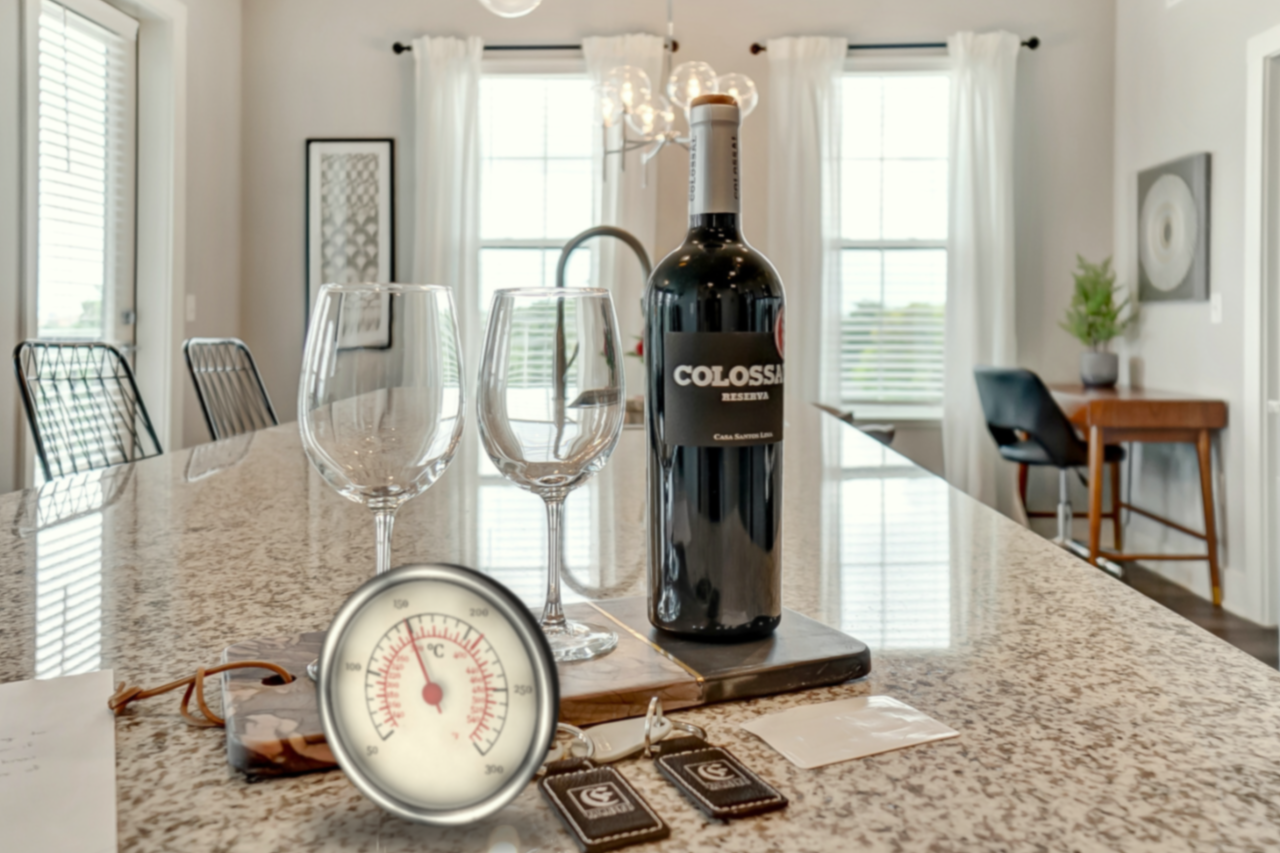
150 (°C)
